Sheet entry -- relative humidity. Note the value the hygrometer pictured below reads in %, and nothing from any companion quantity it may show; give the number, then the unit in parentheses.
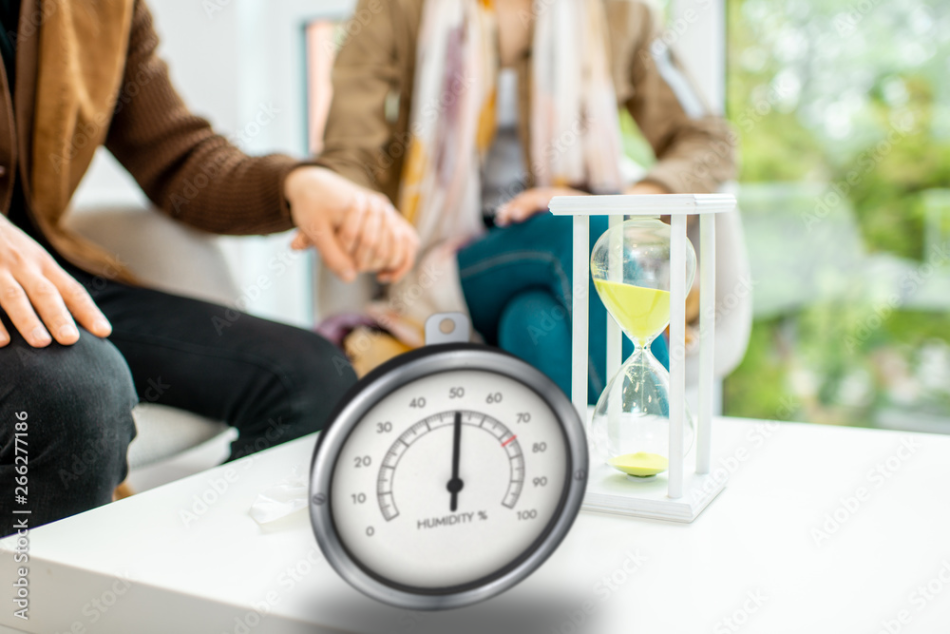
50 (%)
